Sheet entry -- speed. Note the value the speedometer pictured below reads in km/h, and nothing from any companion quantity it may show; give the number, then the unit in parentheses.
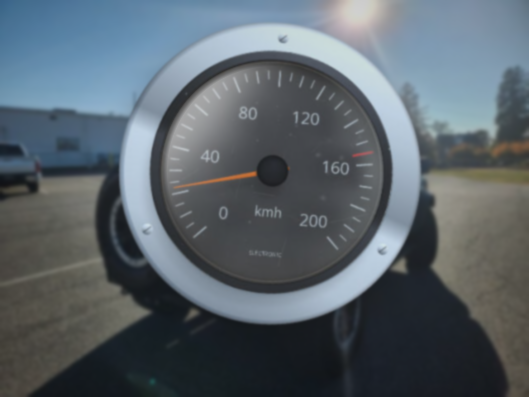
22.5 (km/h)
